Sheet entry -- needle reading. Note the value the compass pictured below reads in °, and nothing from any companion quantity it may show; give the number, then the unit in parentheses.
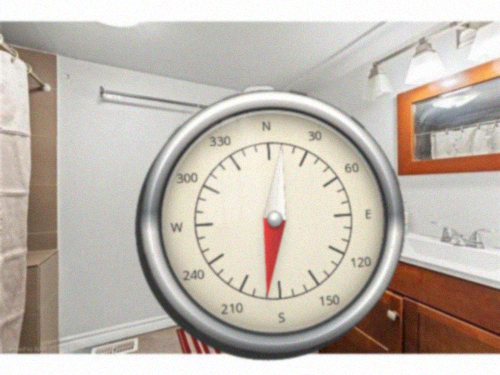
190 (°)
